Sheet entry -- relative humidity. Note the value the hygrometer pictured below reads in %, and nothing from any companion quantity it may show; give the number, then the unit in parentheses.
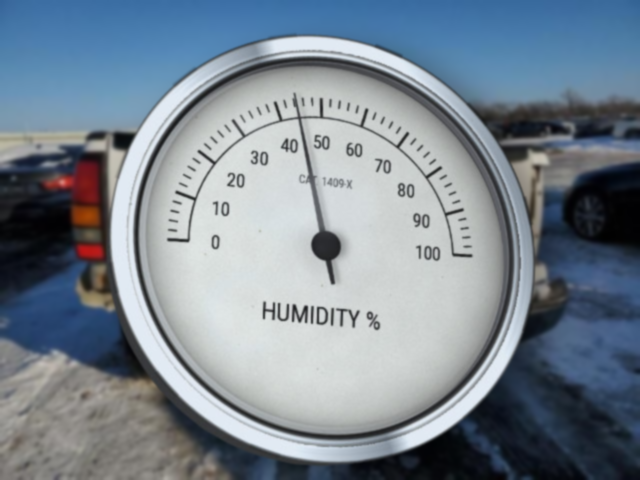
44 (%)
